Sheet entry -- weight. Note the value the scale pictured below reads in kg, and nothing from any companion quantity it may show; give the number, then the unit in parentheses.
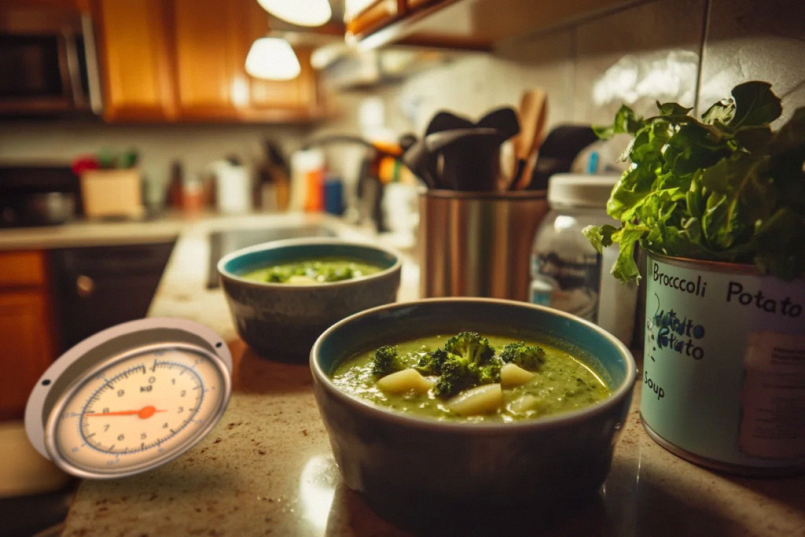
8 (kg)
